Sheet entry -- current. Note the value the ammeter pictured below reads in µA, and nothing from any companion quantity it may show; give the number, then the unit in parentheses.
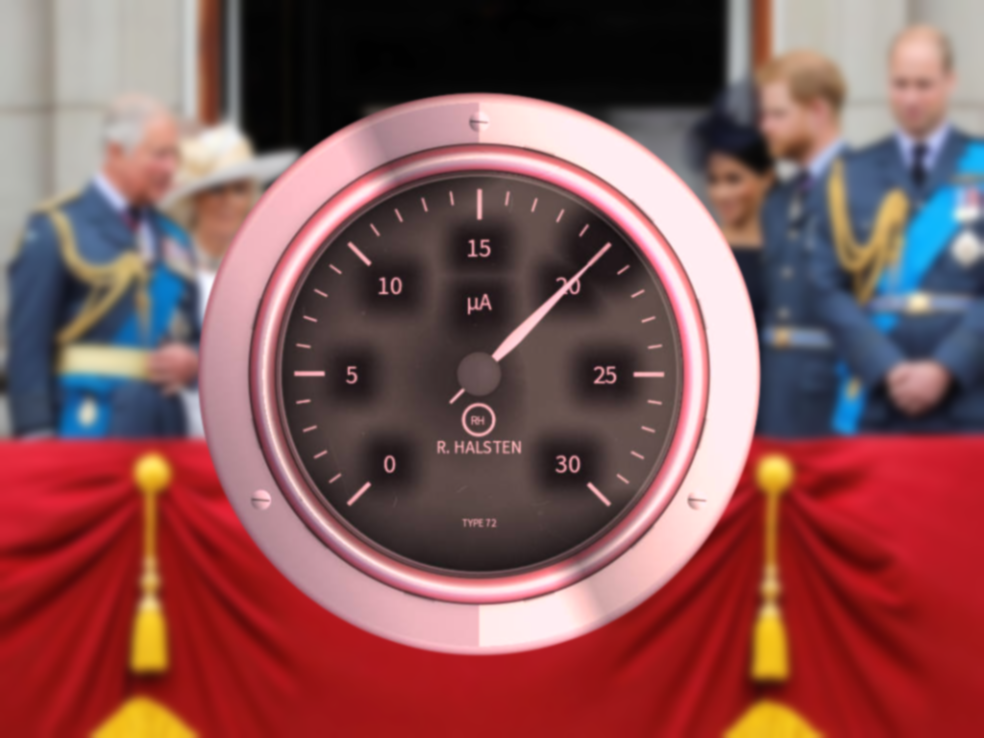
20 (µA)
